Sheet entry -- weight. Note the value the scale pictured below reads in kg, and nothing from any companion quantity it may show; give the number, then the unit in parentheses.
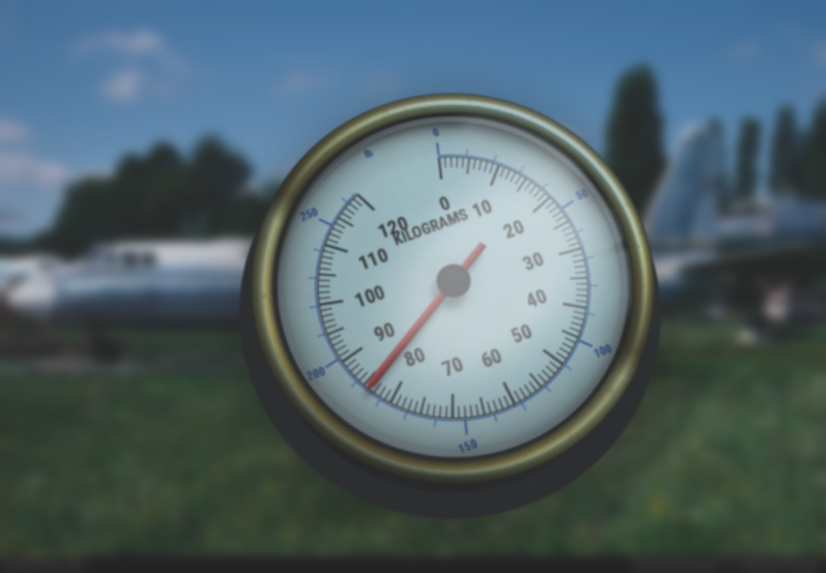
84 (kg)
